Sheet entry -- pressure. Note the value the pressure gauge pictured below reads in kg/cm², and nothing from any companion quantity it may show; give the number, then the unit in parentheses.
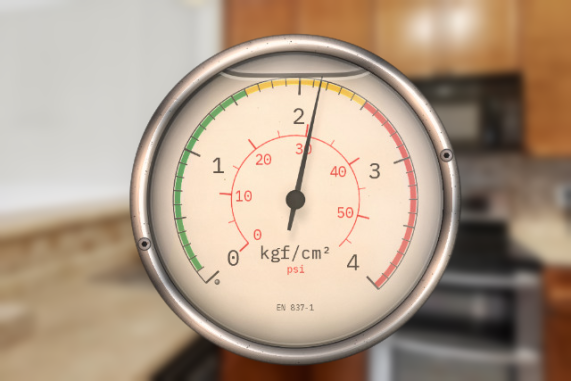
2.15 (kg/cm²)
